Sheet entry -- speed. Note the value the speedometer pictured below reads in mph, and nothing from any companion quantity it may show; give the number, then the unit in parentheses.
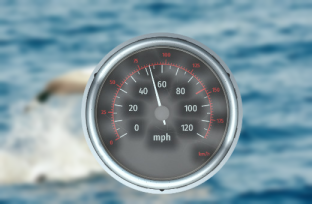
52.5 (mph)
